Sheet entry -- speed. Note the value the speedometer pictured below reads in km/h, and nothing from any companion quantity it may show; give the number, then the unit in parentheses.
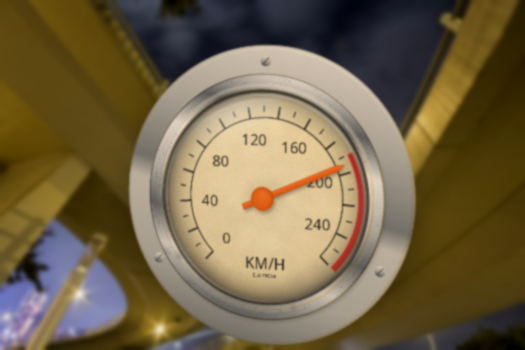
195 (km/h)
